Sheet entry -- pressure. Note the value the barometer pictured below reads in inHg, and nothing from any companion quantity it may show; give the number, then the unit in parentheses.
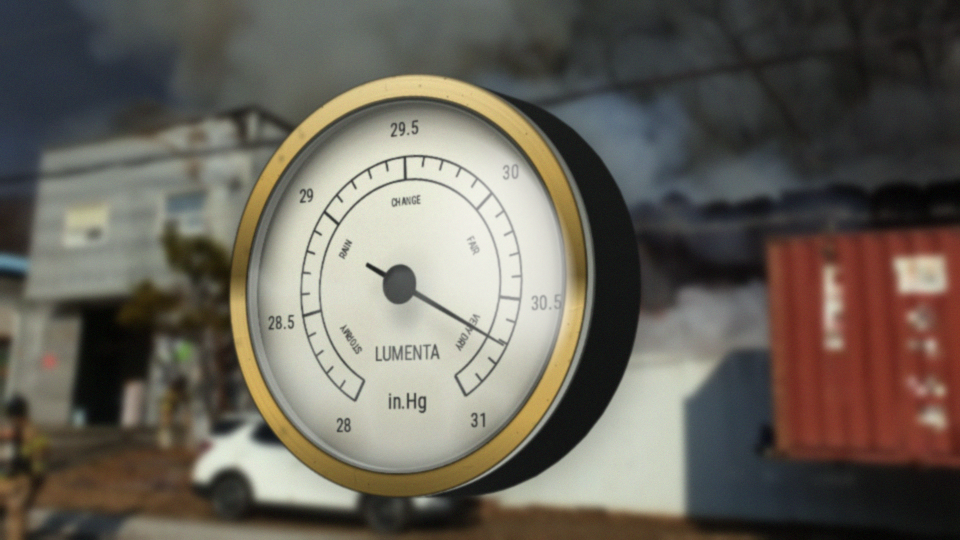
30.7 (inHg)
